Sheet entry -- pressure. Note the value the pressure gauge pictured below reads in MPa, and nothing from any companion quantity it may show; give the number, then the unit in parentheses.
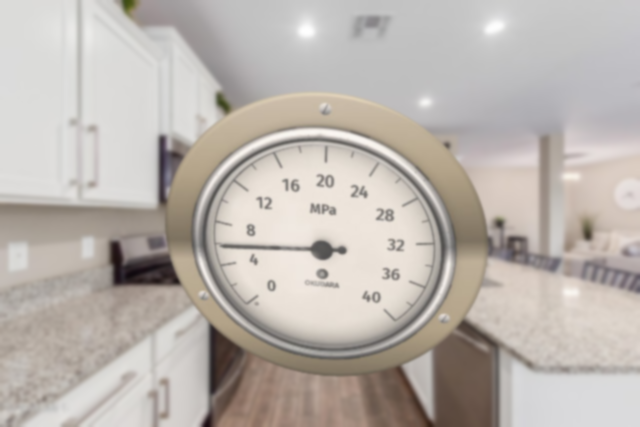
6 (MPa)
